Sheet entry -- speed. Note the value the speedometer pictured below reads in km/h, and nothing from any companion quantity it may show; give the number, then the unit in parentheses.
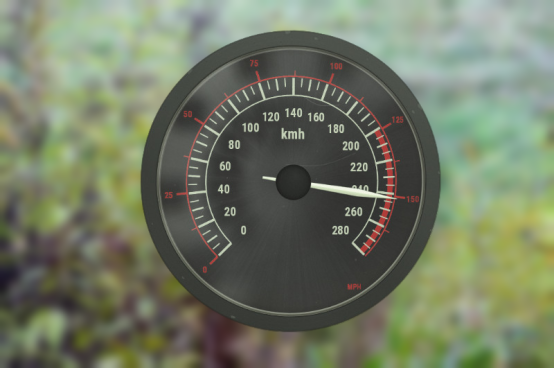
242.5 (km/h)
